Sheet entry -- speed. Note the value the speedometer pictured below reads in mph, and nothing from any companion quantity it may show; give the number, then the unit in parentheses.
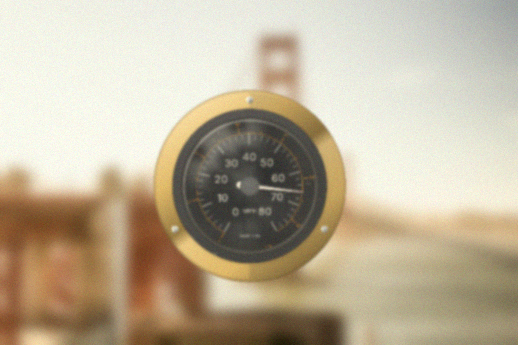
66 (mph)
